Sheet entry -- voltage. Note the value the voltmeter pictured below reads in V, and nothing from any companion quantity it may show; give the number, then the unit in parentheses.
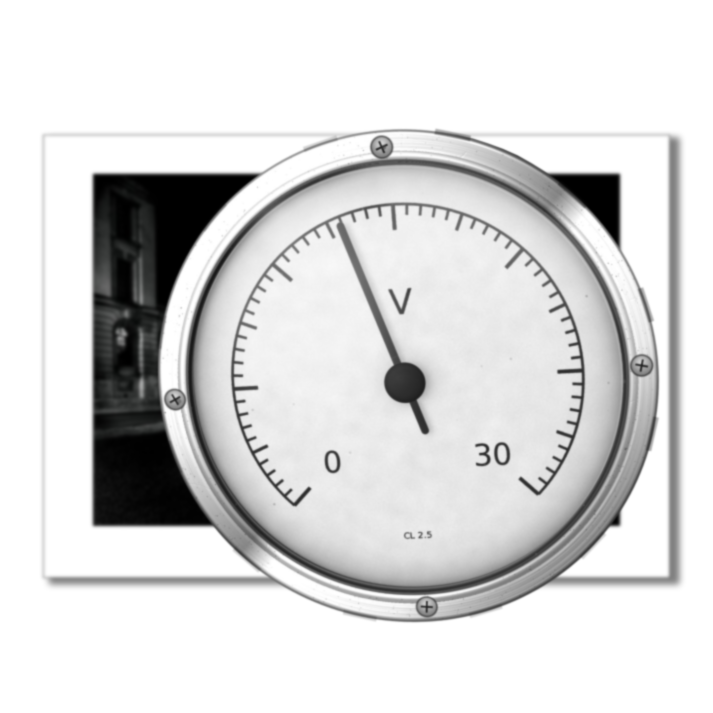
13 (V)
